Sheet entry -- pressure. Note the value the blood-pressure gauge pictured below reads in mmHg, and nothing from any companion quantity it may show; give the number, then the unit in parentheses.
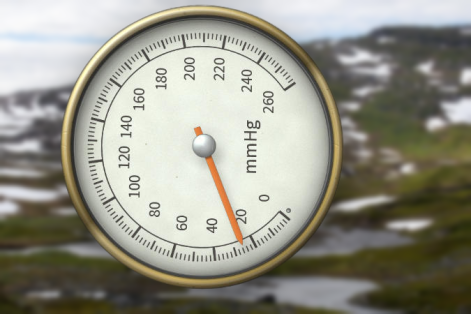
26 (mmHg)
